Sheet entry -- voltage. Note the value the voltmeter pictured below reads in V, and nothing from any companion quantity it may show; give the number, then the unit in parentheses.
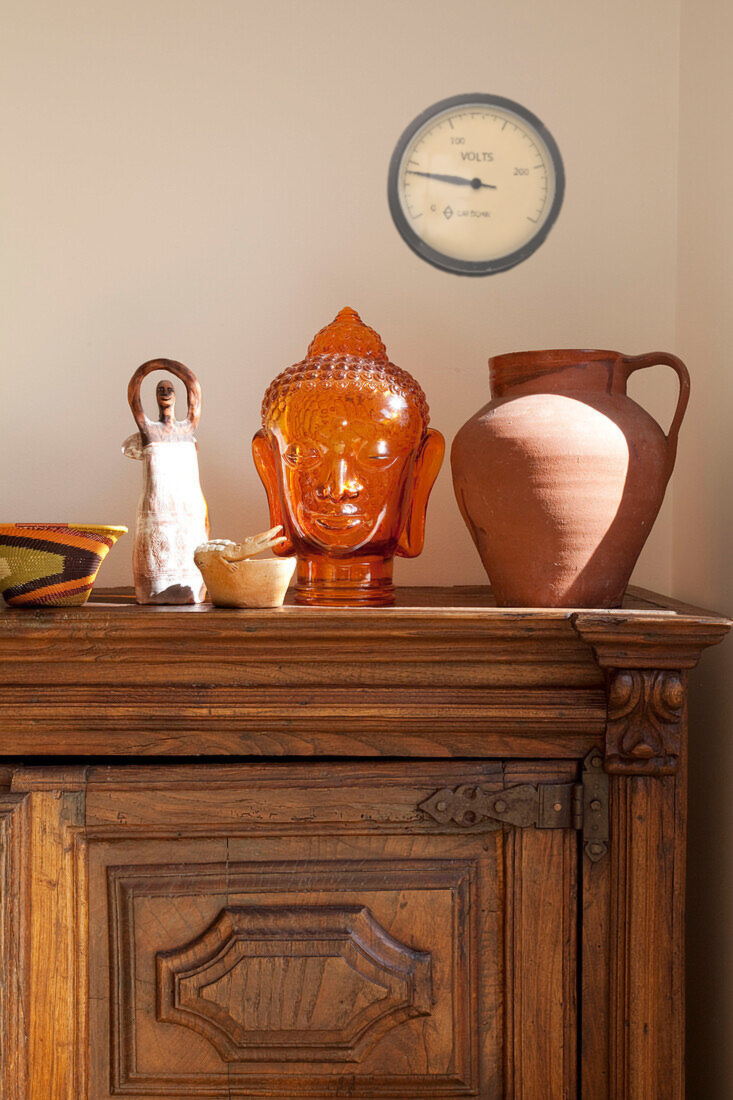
40 (V)
